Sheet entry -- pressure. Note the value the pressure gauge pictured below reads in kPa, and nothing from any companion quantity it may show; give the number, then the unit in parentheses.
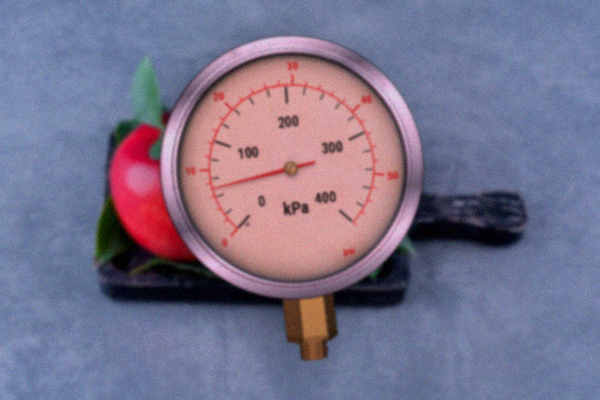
50 (kPa)
